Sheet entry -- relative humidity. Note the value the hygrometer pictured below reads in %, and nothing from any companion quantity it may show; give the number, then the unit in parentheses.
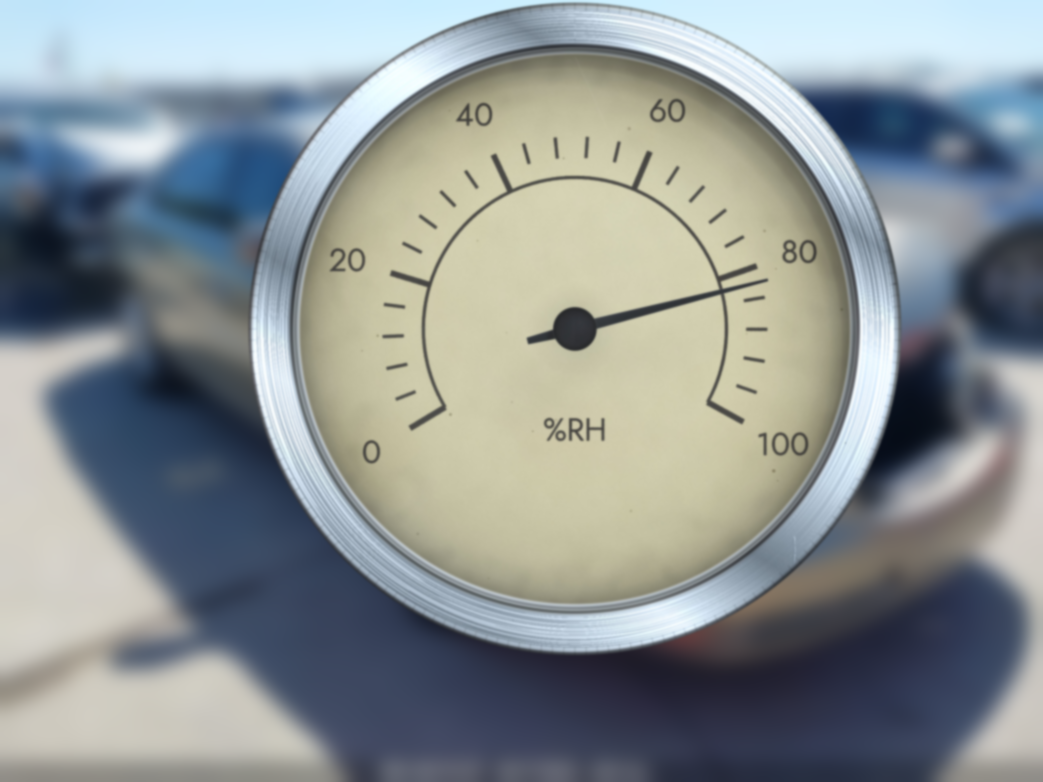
82 (%)
